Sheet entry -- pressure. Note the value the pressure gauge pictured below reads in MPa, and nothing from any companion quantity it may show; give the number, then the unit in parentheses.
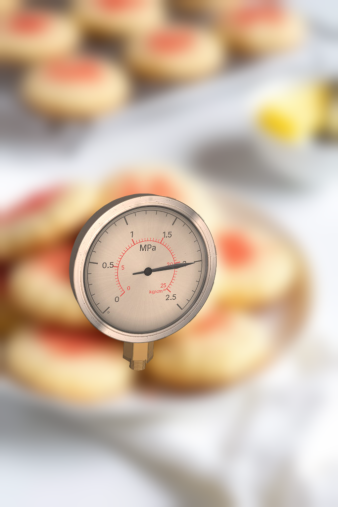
2 (MPa)
